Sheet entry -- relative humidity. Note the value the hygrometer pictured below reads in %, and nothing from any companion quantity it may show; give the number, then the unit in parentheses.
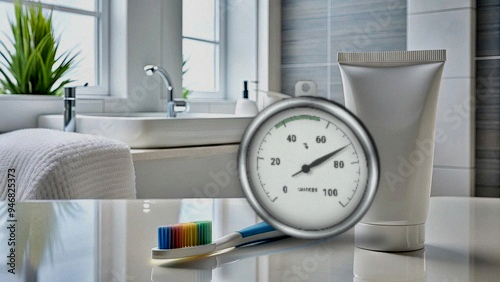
72 (%)
